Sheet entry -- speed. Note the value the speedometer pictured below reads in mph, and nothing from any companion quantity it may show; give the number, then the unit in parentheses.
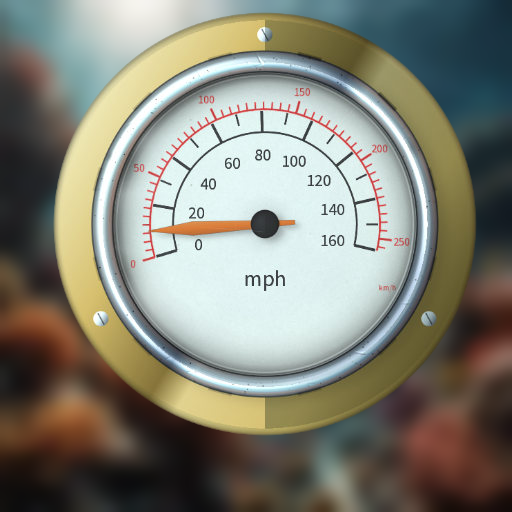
10 (mph)
